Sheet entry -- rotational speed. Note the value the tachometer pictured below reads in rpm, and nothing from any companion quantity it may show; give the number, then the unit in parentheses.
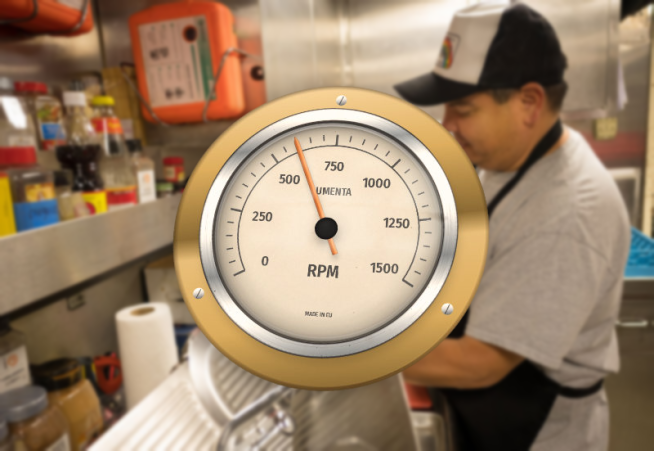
600 (rpm)
